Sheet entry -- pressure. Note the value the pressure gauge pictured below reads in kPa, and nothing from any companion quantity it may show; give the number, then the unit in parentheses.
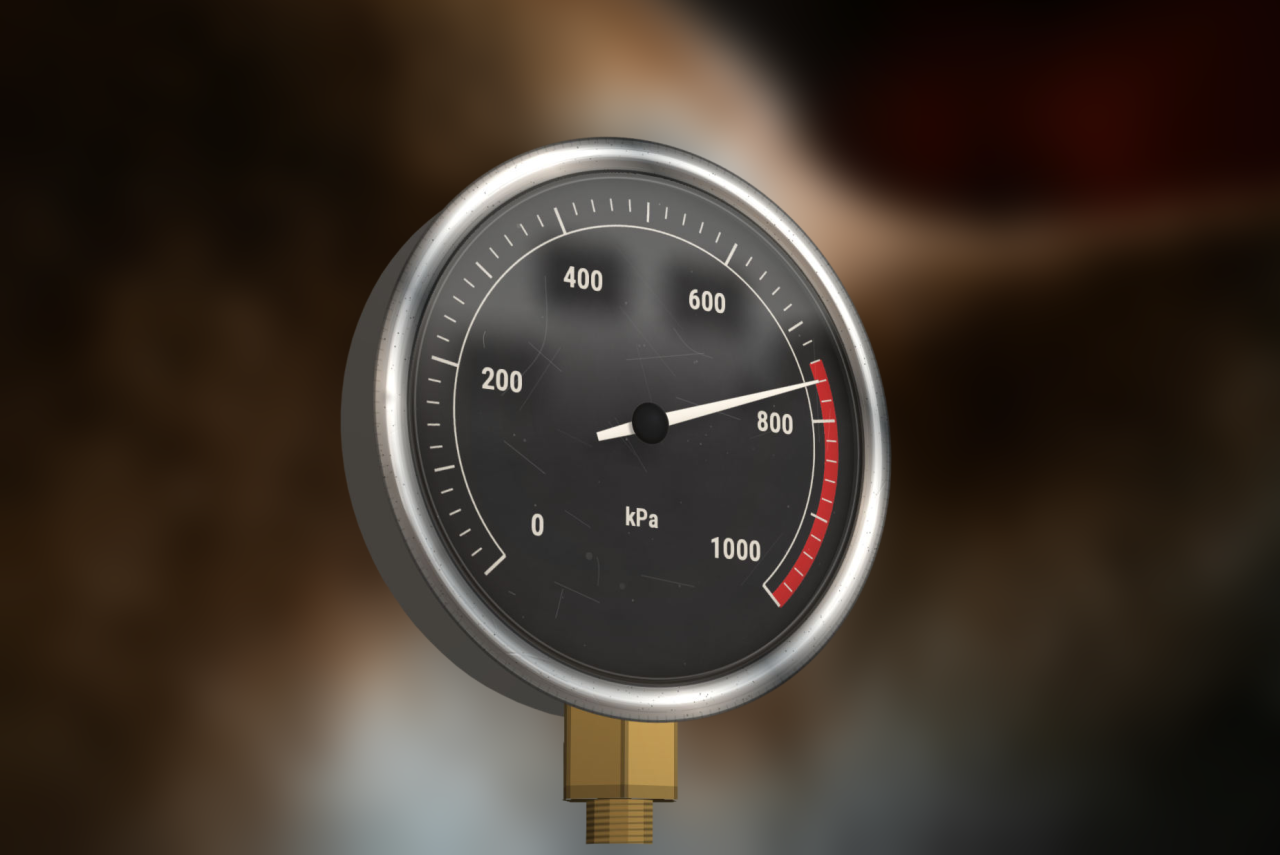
760 (kPa)
